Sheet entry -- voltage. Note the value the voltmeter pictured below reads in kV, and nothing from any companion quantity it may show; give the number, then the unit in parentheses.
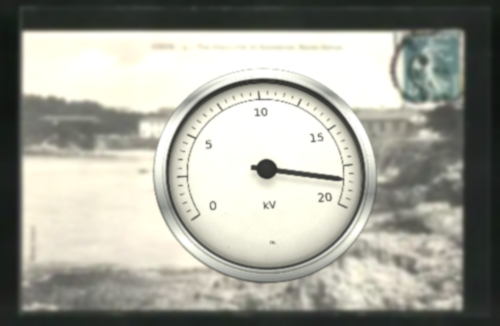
18.5 (kV)
